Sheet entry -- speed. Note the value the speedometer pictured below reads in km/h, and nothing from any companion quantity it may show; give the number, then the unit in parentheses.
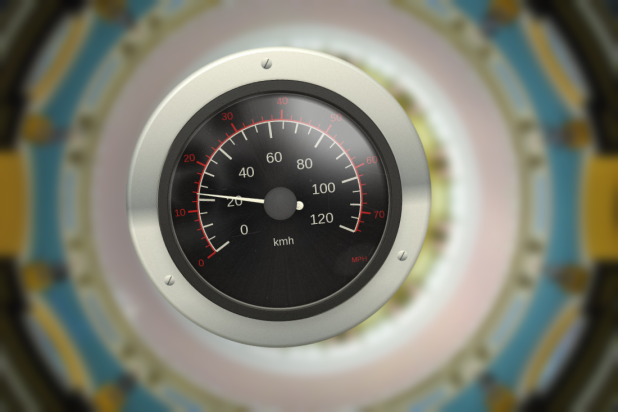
22.5 (km/h)
